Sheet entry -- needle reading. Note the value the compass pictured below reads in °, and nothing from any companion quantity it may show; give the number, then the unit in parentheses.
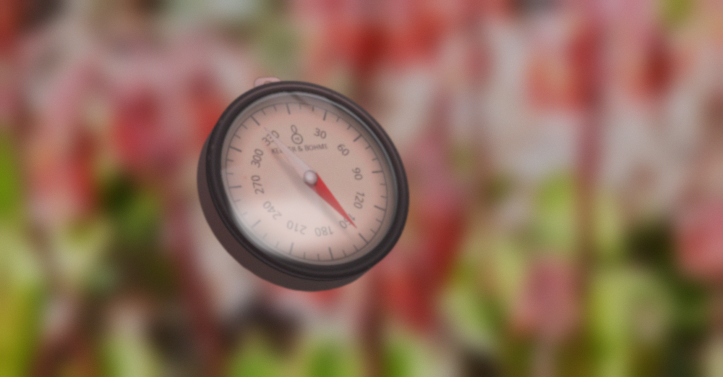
150 (°)
